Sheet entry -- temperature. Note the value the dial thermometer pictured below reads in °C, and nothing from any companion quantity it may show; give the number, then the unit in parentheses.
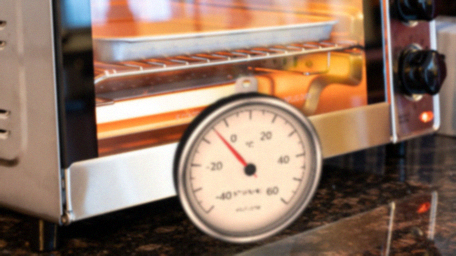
-5 (°C)
